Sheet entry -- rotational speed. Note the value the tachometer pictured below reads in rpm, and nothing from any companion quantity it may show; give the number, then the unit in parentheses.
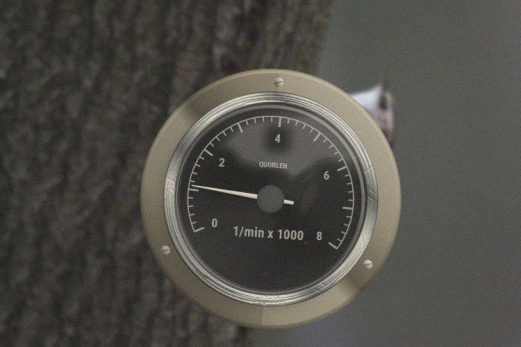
1100 (rpm)
